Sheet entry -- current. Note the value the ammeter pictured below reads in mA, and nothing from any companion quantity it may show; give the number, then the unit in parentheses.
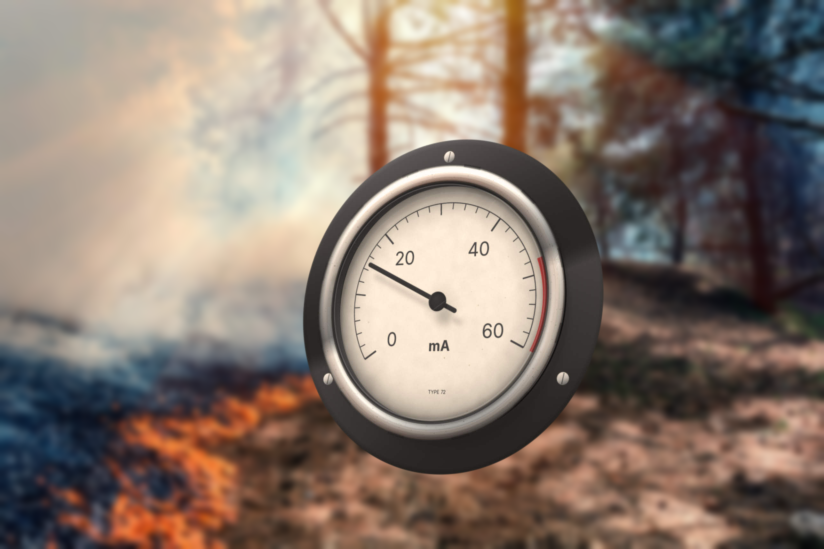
15 (mA)
